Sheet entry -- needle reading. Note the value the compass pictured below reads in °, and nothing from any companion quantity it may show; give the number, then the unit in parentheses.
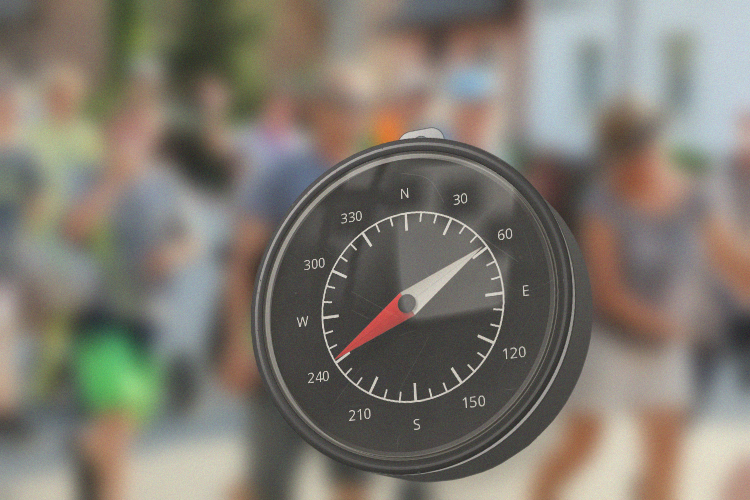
240 (°)
